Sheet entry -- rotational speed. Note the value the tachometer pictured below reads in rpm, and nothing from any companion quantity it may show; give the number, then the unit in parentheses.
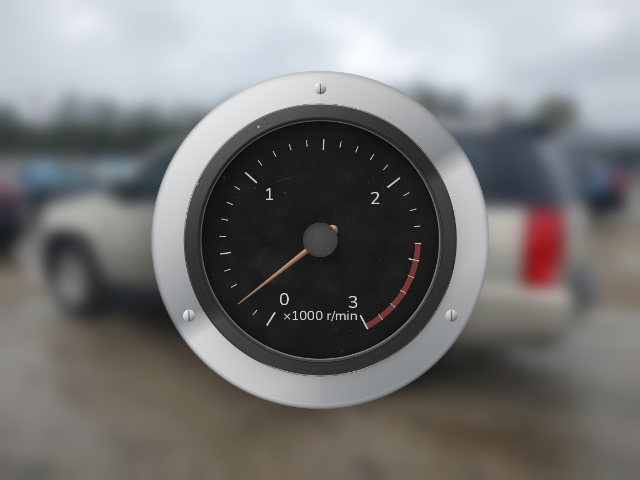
200 (rpm)
